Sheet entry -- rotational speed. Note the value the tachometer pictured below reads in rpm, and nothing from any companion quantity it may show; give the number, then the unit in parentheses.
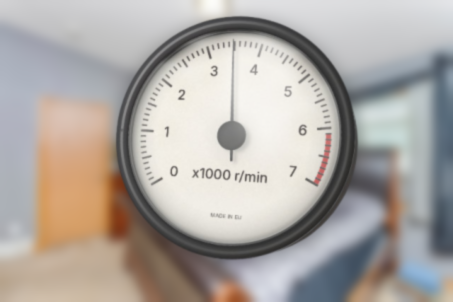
3500 (rpm)
